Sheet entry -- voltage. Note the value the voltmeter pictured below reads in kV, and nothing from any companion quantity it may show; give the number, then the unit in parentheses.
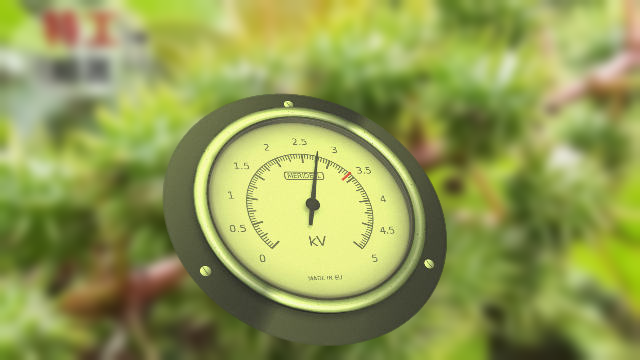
2.75 (kV)
